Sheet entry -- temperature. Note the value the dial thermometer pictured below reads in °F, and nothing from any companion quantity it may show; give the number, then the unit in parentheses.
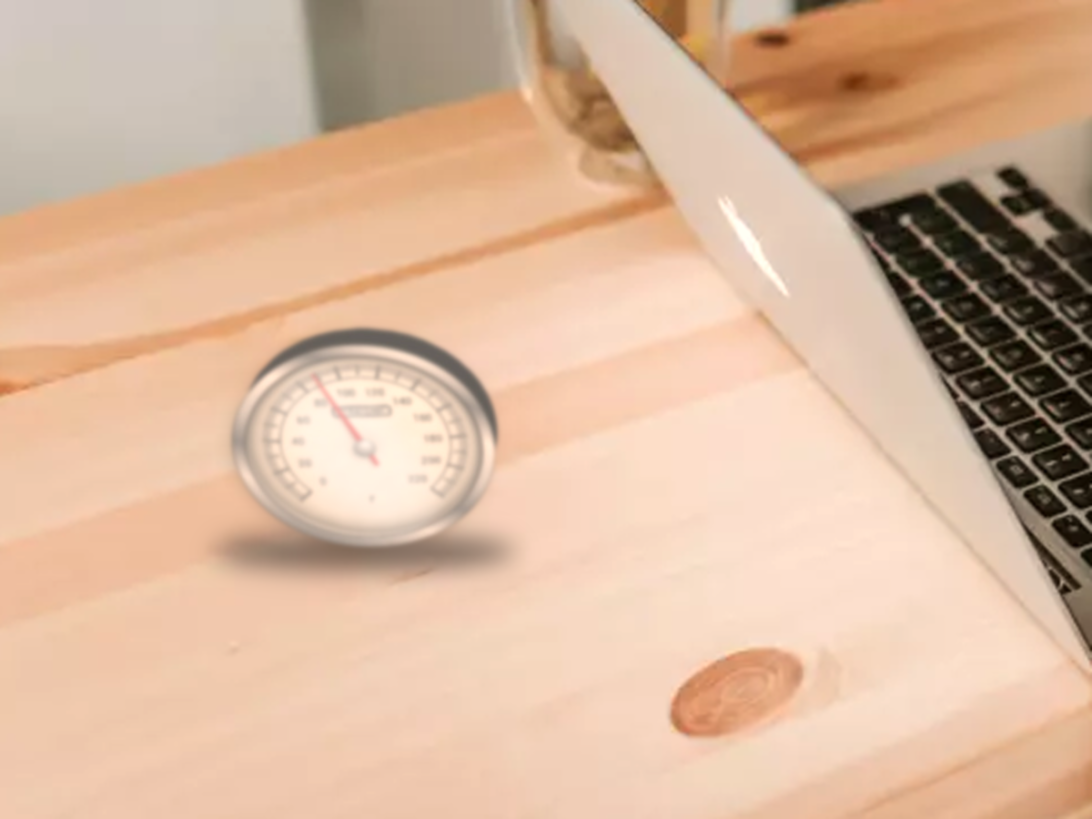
90 (°F)
